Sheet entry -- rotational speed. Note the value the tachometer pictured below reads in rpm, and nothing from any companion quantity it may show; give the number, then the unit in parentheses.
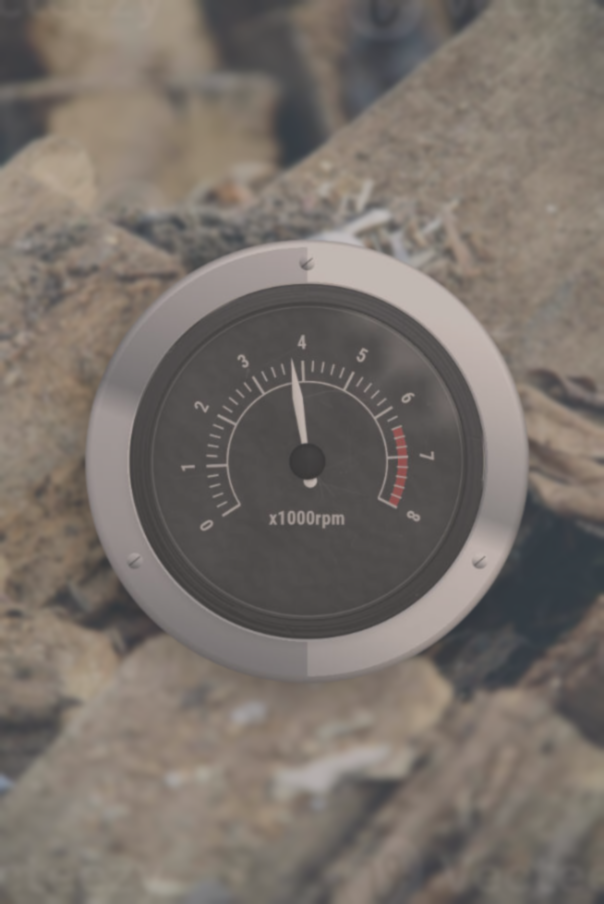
3800 (rpm)
